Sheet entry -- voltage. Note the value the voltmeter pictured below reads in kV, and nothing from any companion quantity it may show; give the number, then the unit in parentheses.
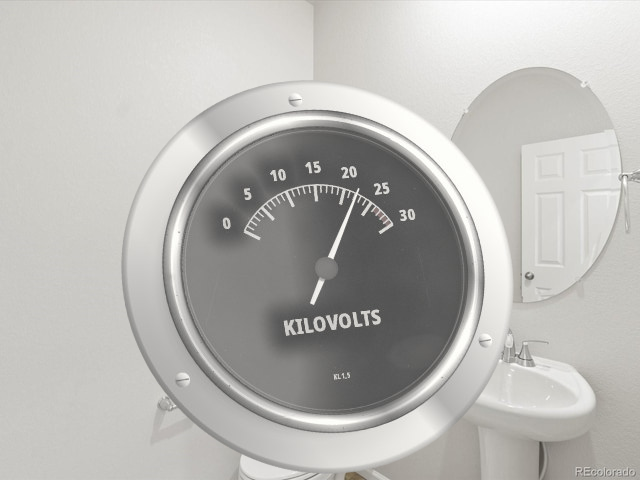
22 (kV)
